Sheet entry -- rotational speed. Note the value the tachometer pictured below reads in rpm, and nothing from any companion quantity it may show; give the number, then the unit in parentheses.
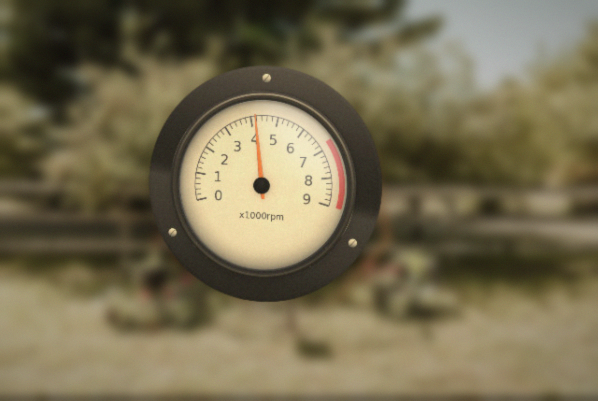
4200 (rpm)
